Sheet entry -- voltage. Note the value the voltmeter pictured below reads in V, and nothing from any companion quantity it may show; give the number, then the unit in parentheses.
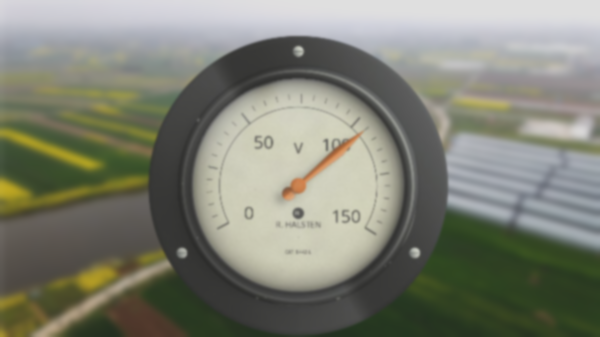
105 (V)
